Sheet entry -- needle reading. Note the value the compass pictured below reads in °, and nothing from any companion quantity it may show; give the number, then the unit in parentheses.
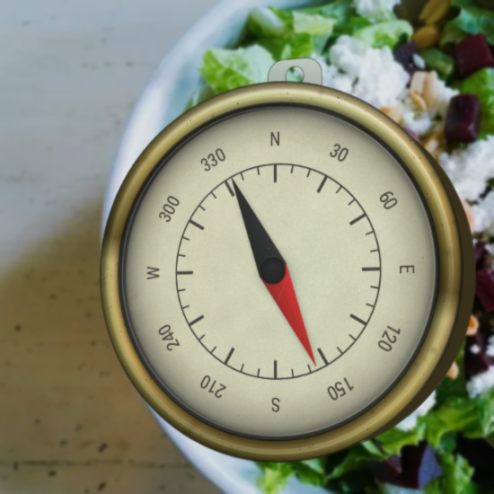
155 (°)
